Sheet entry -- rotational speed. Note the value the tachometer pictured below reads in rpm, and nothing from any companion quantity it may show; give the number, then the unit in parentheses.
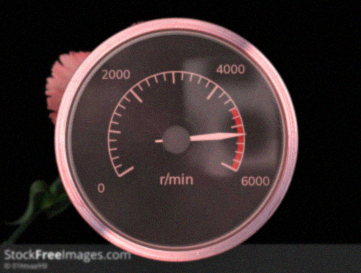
5200 (rpm)
